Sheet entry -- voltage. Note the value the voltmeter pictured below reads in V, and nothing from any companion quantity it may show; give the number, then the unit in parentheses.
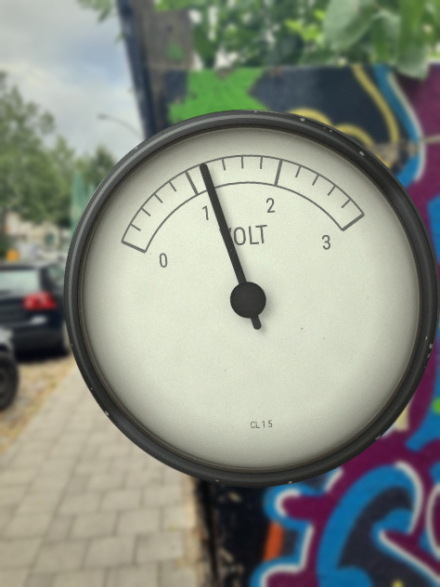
1.2 (V)
